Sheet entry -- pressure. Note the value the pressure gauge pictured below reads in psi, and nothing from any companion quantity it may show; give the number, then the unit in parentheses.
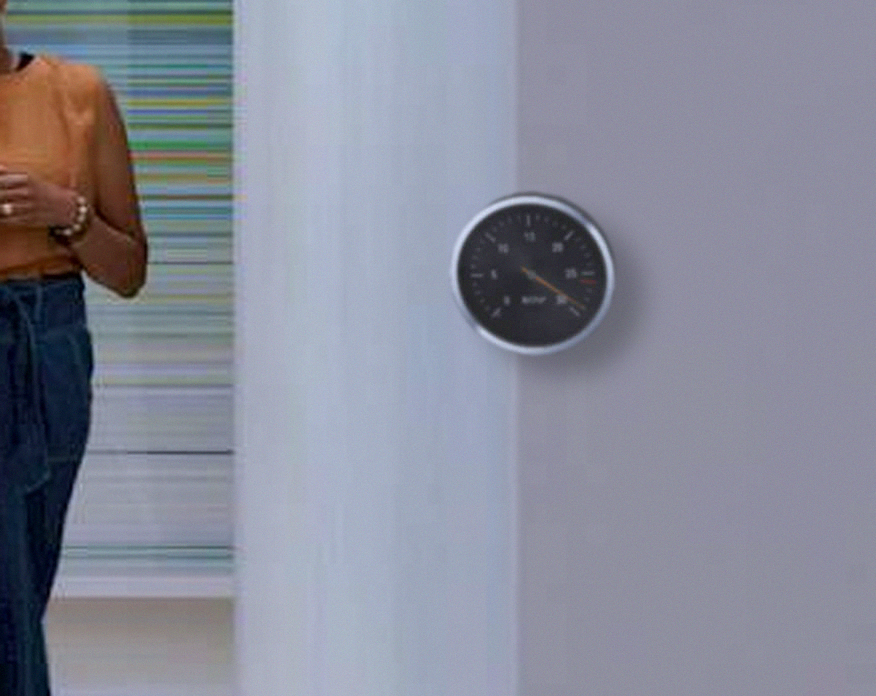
29 (psi)
